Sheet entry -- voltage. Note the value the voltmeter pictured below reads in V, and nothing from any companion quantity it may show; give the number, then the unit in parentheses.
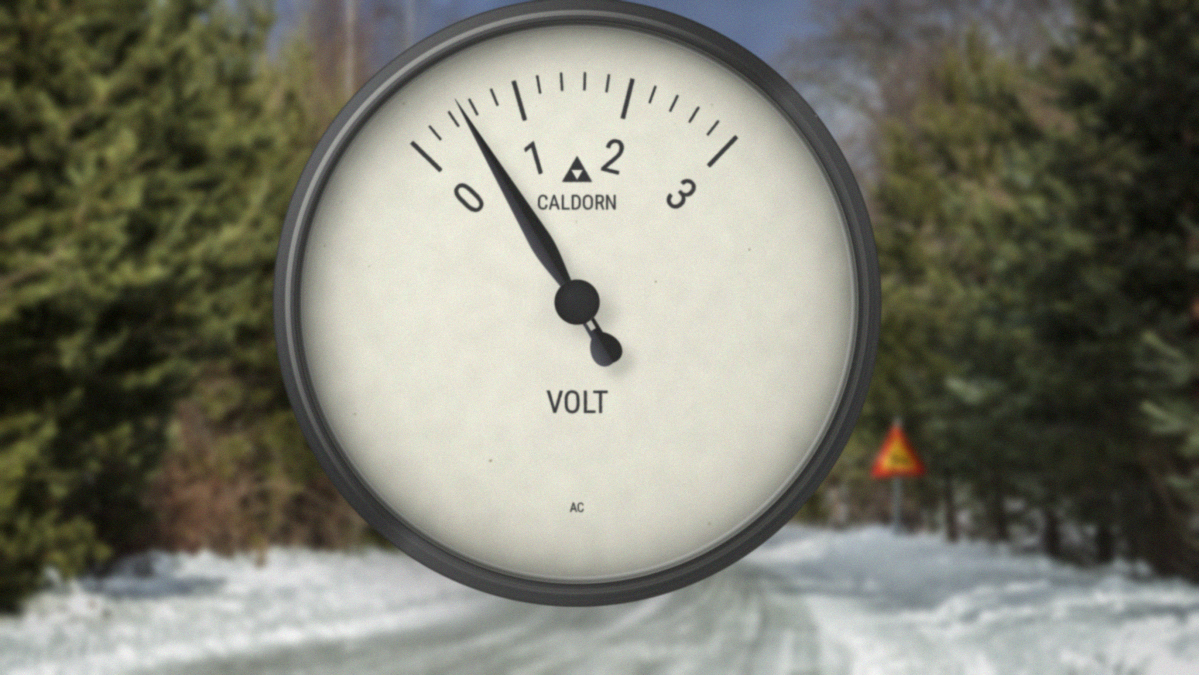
0.5 (V)
